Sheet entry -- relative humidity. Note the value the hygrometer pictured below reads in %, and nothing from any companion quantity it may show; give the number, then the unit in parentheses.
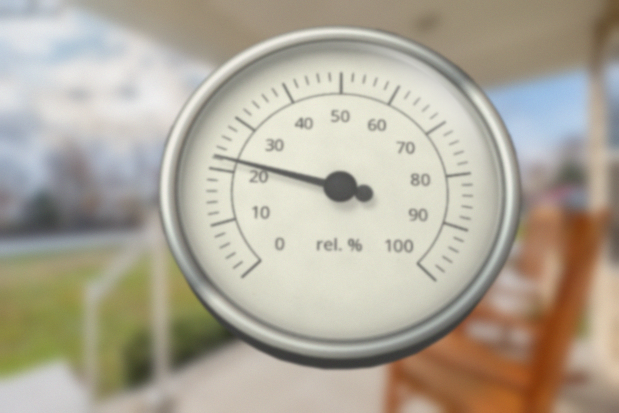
22 (%)
